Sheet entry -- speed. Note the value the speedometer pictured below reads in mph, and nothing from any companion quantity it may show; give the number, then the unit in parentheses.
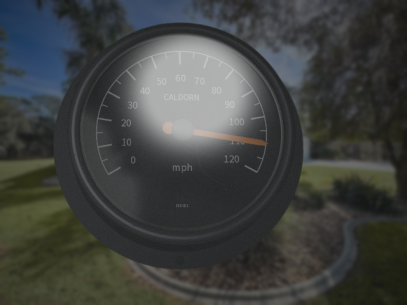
110 (mph)
